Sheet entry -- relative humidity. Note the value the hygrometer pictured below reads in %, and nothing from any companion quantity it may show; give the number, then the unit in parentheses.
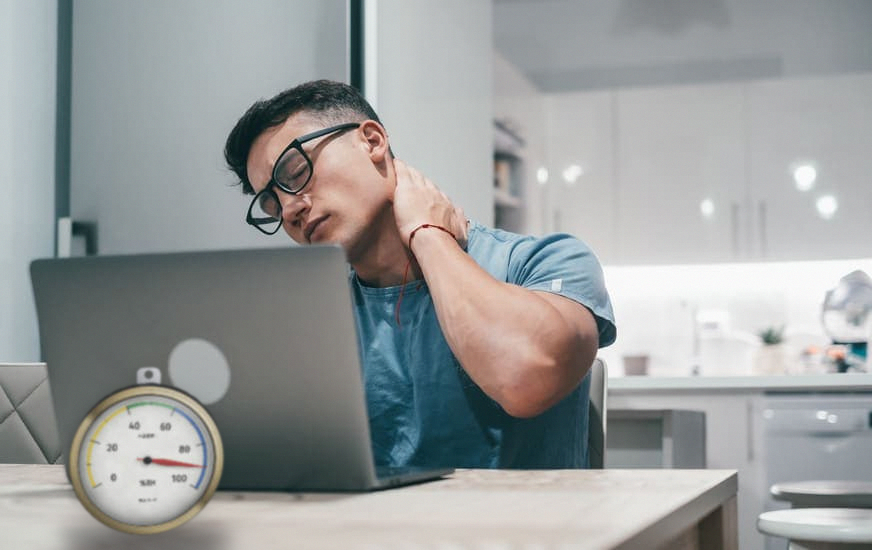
90 (%)
